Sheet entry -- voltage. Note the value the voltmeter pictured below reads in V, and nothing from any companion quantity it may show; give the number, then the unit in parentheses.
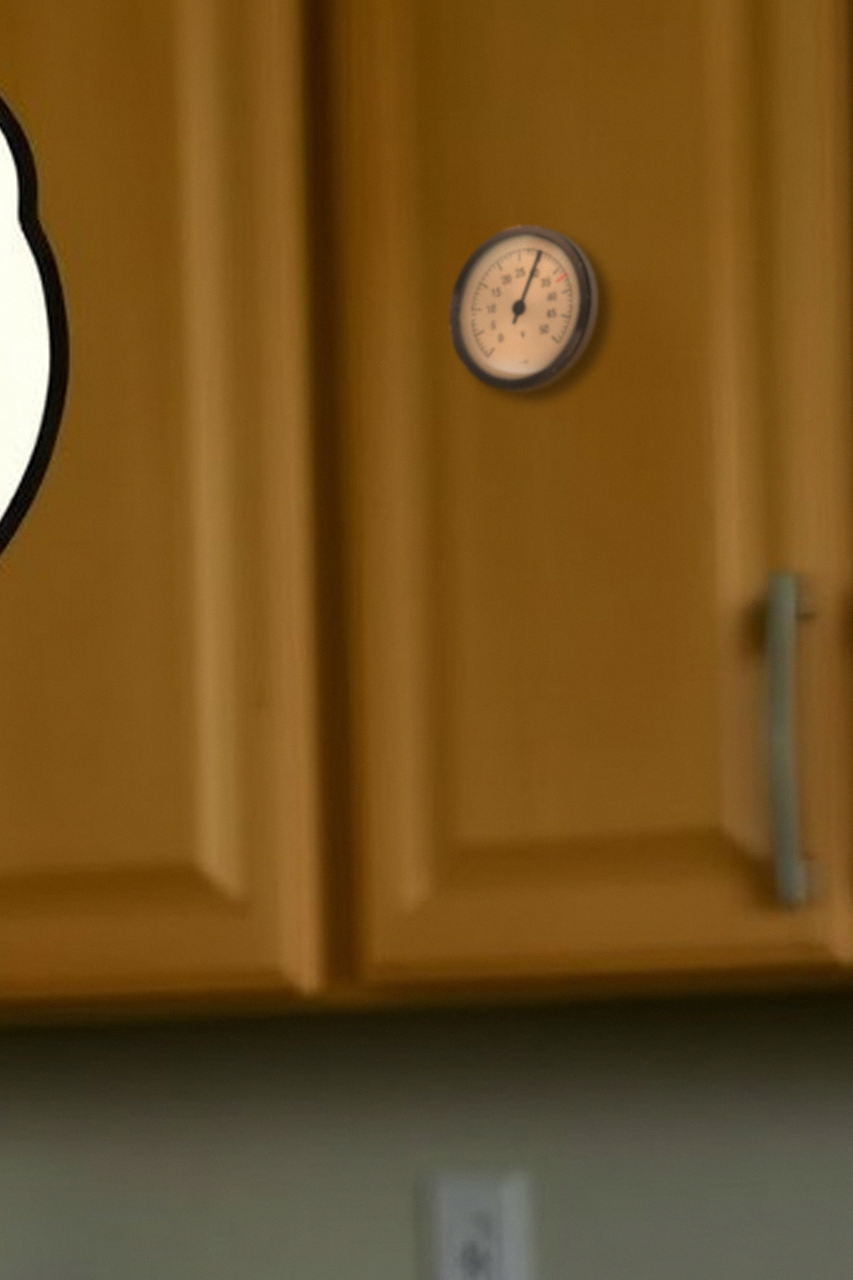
30 (V)
